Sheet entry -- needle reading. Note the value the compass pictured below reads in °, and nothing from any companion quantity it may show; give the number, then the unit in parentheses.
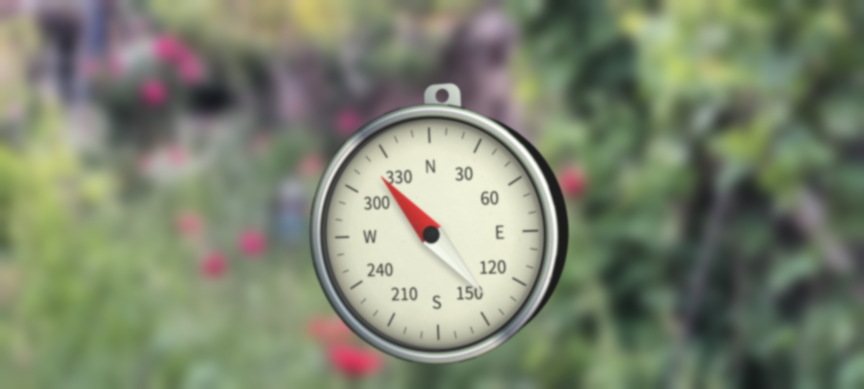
320 (°)
